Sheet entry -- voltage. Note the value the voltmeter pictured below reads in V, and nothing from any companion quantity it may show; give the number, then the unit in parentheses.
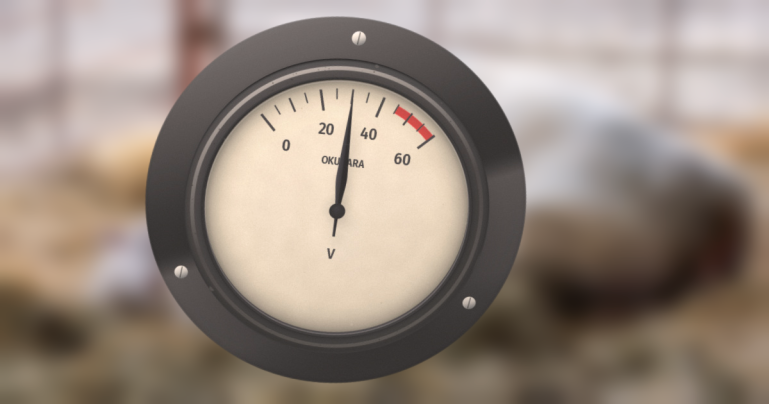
30 (V)
